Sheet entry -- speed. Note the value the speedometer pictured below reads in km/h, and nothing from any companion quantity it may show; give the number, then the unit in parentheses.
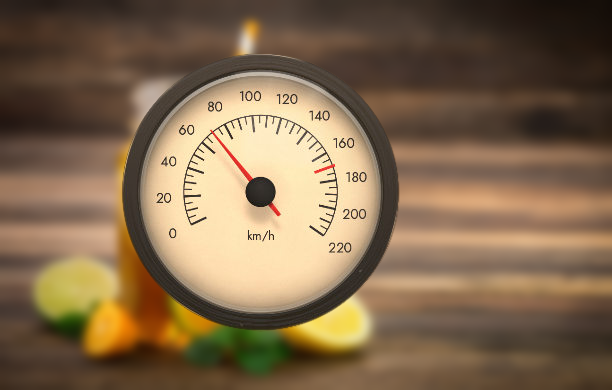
70 (km/h)
